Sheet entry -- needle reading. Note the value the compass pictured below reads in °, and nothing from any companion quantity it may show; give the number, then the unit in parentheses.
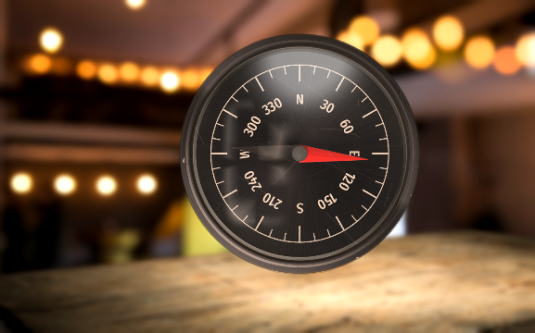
95 (°)
